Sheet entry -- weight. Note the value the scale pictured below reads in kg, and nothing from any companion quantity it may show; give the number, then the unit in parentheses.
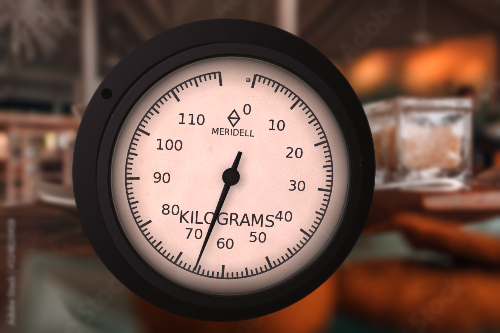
66 (kg)
